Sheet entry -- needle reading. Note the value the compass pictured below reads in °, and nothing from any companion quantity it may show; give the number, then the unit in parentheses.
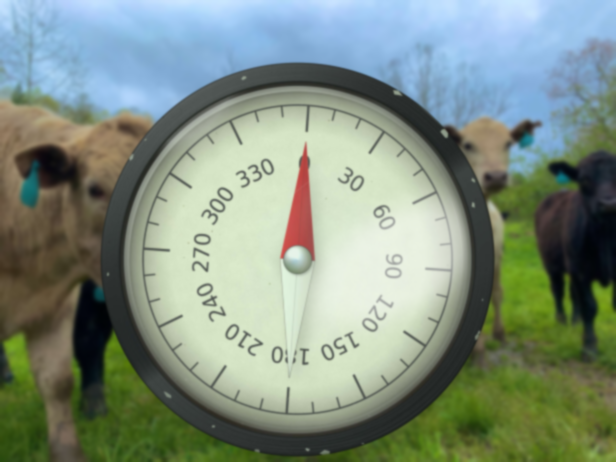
0 (°)
